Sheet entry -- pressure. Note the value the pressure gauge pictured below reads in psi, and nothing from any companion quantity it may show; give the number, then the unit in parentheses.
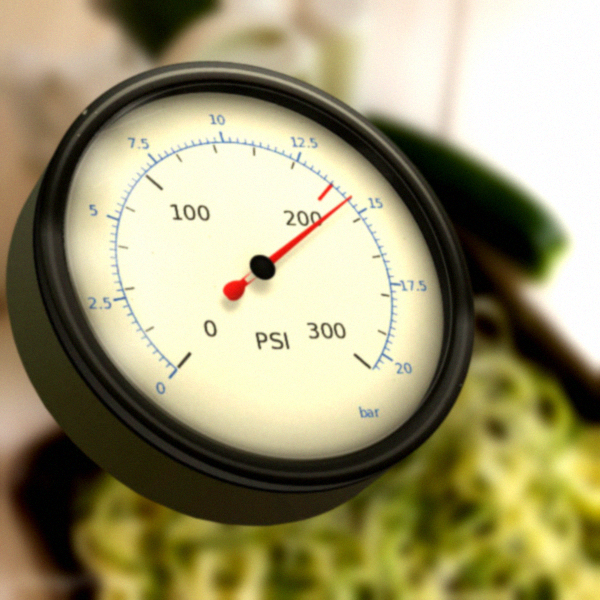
210 (psi)
